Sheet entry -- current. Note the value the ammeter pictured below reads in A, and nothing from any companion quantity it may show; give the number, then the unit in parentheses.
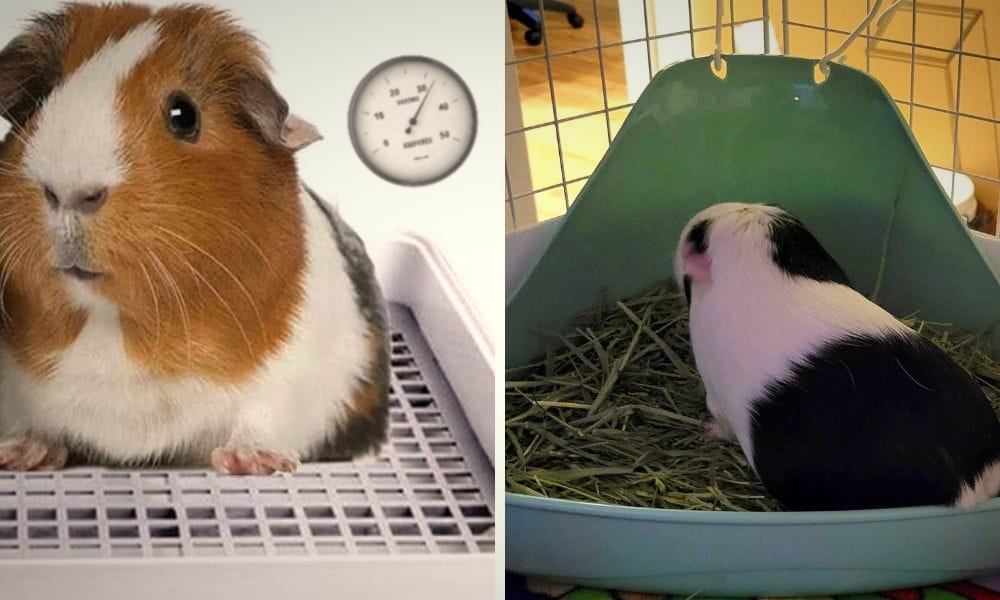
32.5 (A)
